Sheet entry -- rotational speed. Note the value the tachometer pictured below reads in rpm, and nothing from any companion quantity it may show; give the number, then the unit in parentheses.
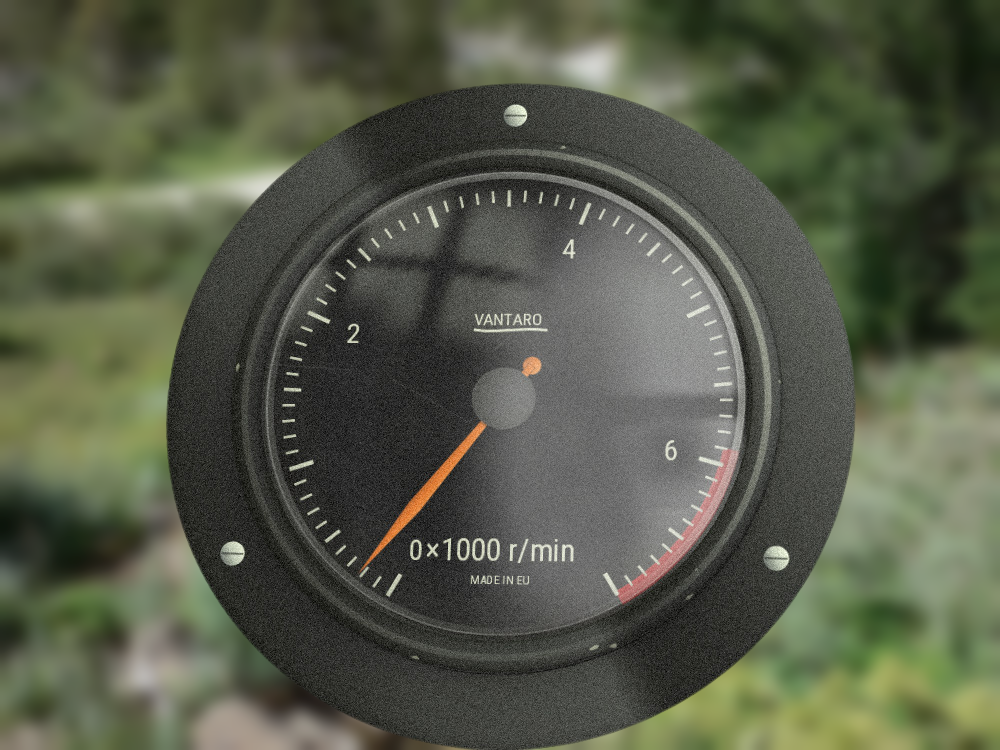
200 (rpm)
